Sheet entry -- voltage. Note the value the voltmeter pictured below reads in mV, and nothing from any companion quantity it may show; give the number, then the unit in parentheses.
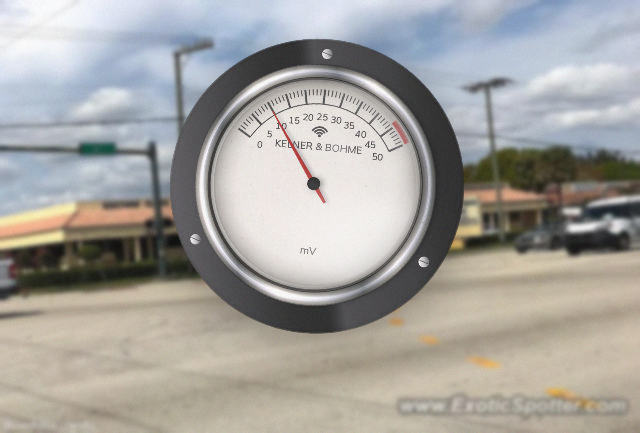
10 (mV)
